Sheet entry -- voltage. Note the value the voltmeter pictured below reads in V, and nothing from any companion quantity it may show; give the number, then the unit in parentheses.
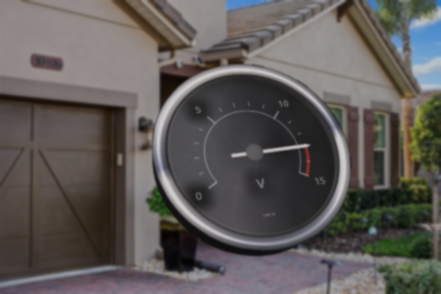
13 (V)
